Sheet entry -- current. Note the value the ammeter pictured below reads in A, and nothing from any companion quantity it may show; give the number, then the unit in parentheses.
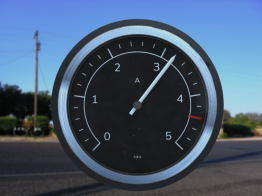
3.2 (A)
